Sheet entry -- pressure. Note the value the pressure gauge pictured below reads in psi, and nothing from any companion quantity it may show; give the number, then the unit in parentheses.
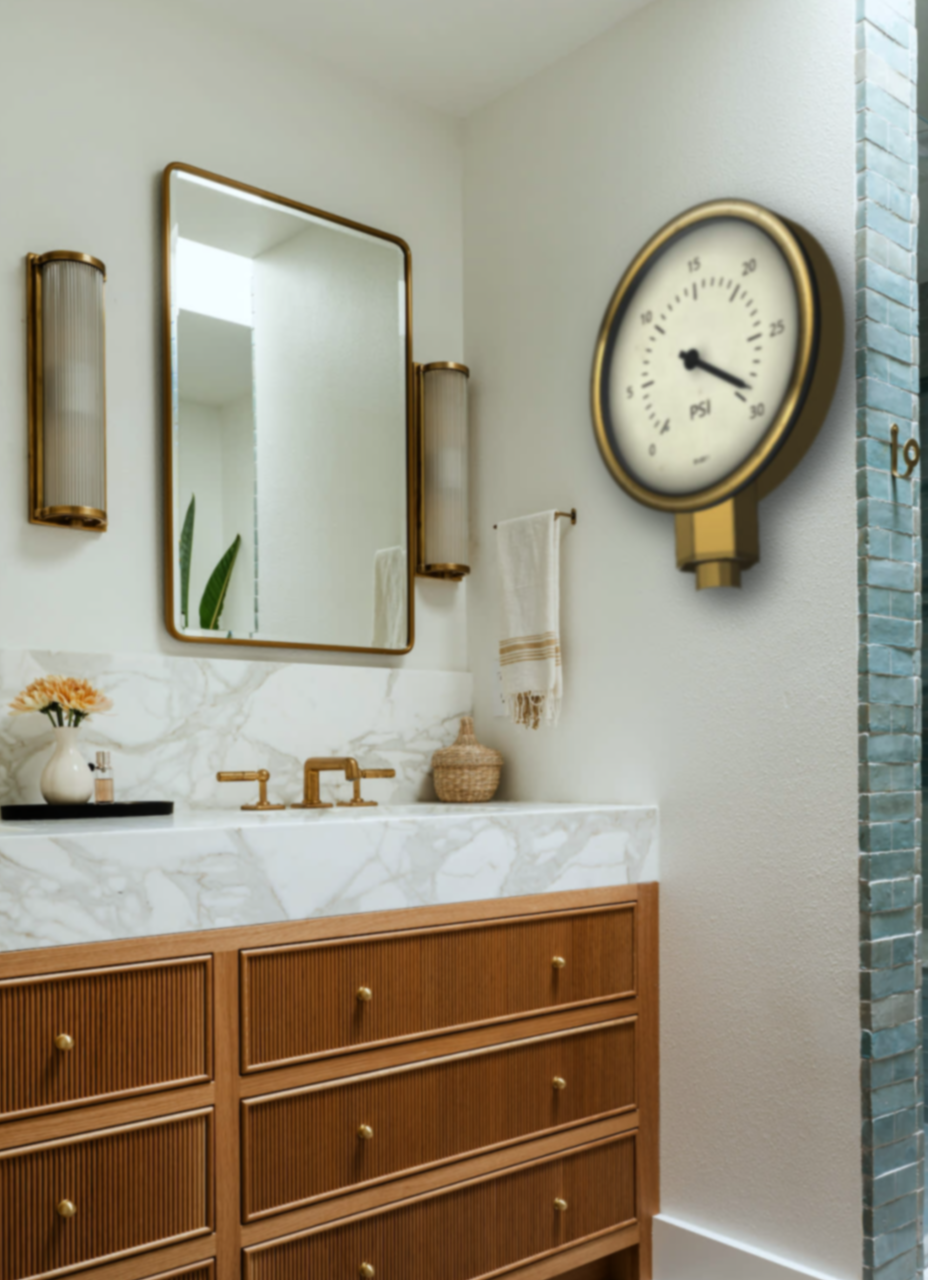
29 (psi)
